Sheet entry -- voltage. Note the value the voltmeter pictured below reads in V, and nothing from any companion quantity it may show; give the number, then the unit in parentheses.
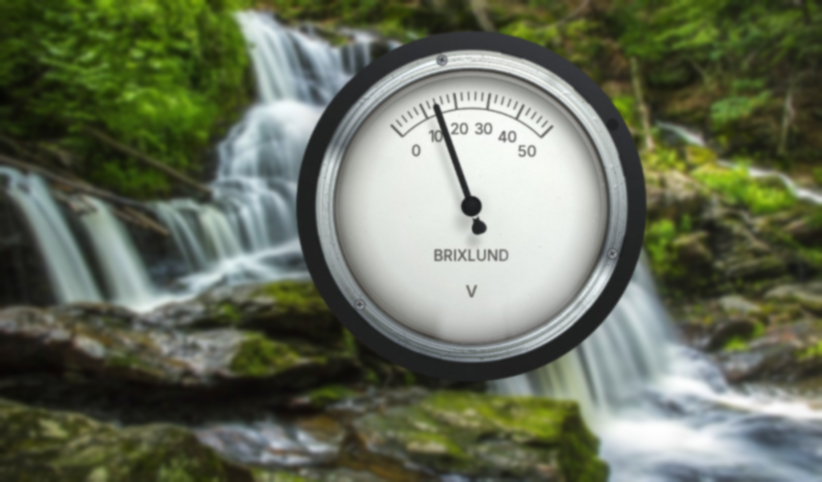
14 (V)
